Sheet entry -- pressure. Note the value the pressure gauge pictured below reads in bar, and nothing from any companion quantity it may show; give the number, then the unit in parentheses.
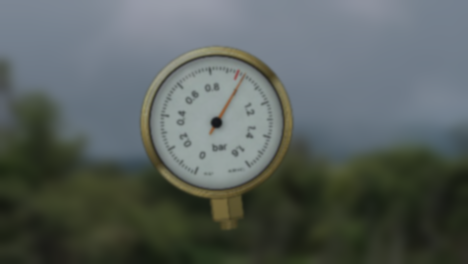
1 (bar)
